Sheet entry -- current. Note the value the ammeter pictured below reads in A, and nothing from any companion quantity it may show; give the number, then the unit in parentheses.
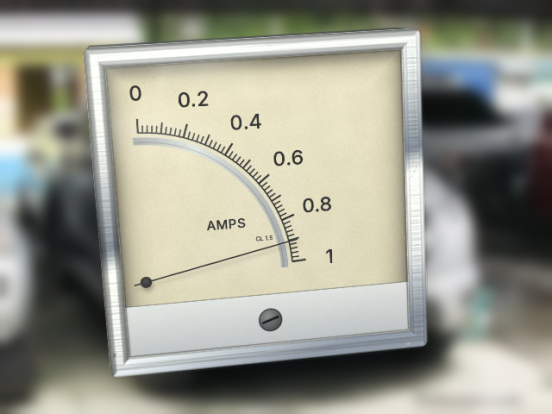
0.9 (A)
